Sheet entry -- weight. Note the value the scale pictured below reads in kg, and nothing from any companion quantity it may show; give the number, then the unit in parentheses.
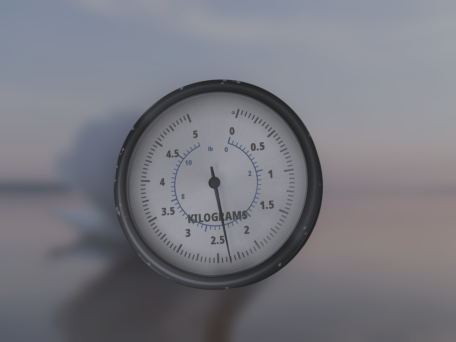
2.35 (kg)
